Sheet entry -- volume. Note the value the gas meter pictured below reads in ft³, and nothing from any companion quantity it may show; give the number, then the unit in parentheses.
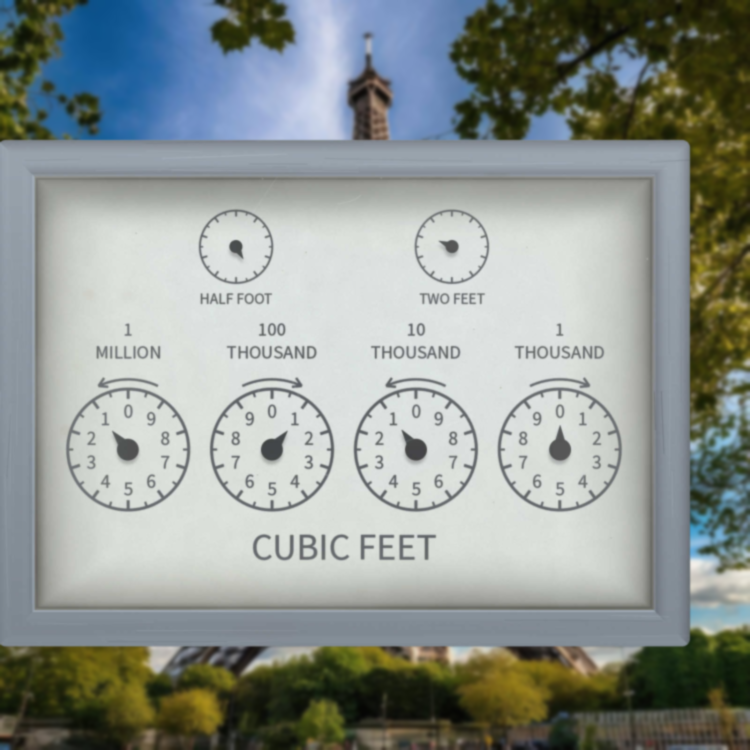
111000 (ft³)
